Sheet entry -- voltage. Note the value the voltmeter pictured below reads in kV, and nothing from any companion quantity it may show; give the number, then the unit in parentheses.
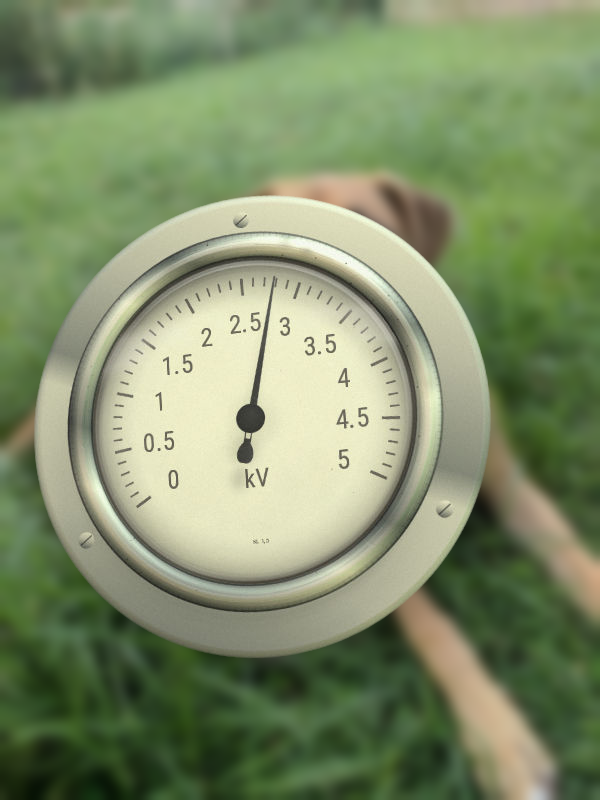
2.8 (kV)
